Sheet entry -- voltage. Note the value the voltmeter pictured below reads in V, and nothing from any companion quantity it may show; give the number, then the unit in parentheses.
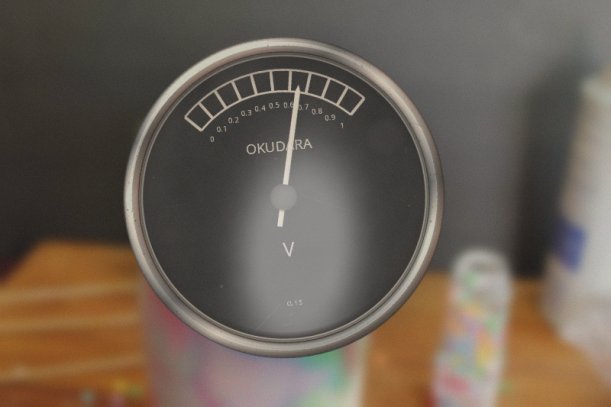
0.65 (V)
